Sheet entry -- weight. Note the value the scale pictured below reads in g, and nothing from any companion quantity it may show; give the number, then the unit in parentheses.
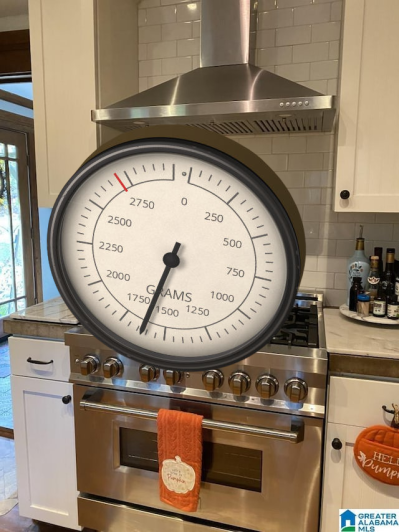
1625 (g)
